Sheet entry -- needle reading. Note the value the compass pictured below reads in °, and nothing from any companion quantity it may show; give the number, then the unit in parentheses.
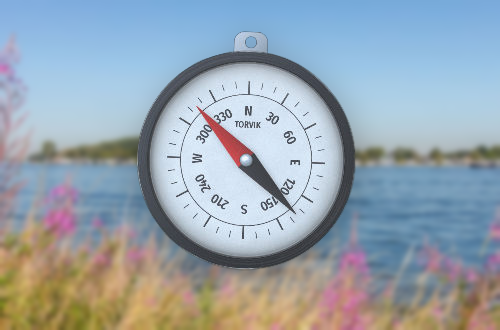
315 (°)
